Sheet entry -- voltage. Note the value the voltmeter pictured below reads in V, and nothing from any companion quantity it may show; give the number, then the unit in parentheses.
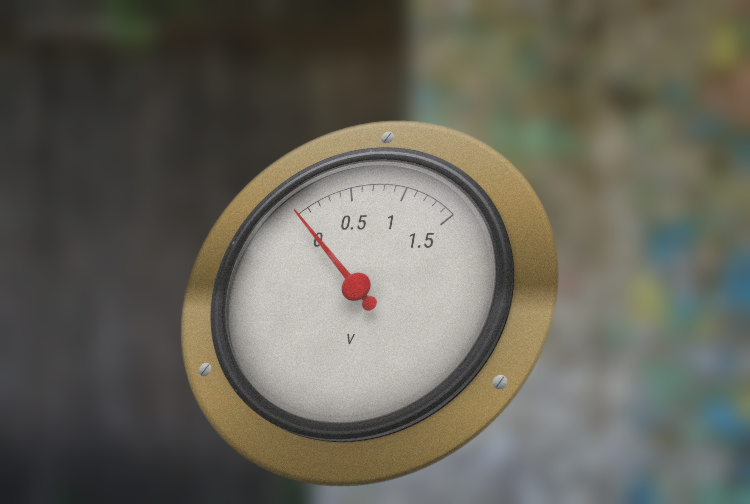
0 (V)
